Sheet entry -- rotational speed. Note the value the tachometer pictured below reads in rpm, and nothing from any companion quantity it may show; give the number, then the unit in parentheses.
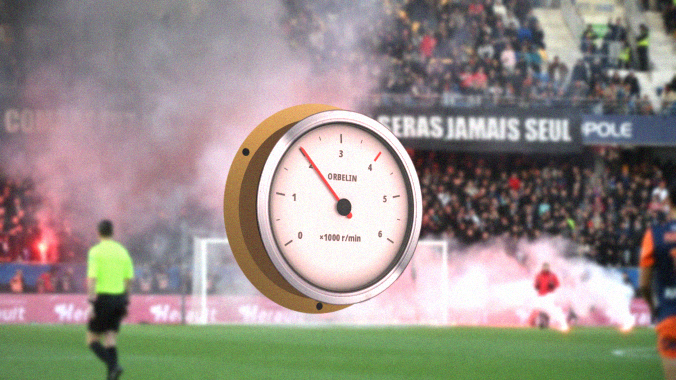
2000 (rpm)
